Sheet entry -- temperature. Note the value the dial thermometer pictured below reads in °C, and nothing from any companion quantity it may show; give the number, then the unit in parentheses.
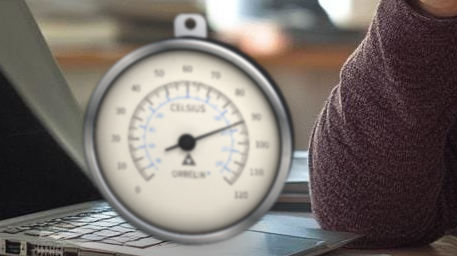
90 (°C)
